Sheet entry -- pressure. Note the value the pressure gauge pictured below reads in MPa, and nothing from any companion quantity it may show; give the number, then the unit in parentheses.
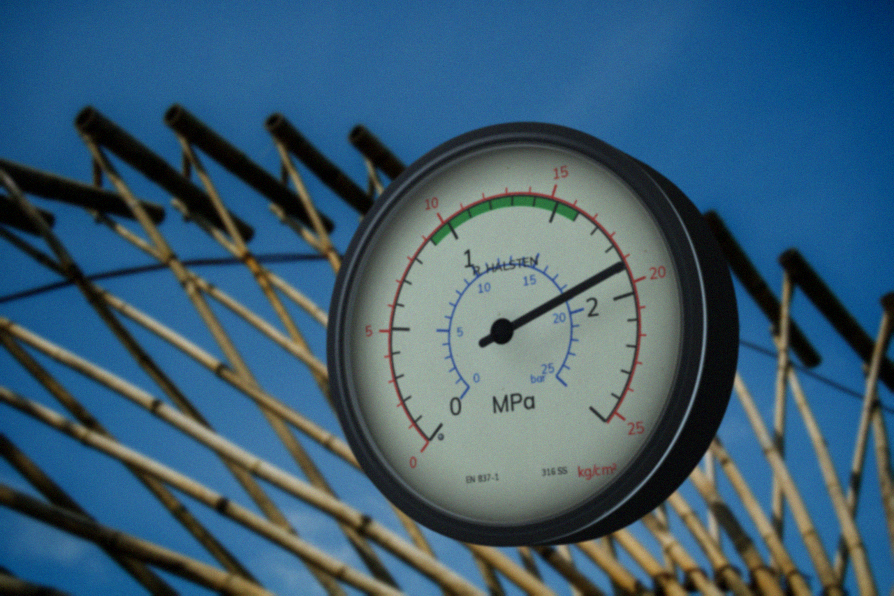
1.9 (MPa)
